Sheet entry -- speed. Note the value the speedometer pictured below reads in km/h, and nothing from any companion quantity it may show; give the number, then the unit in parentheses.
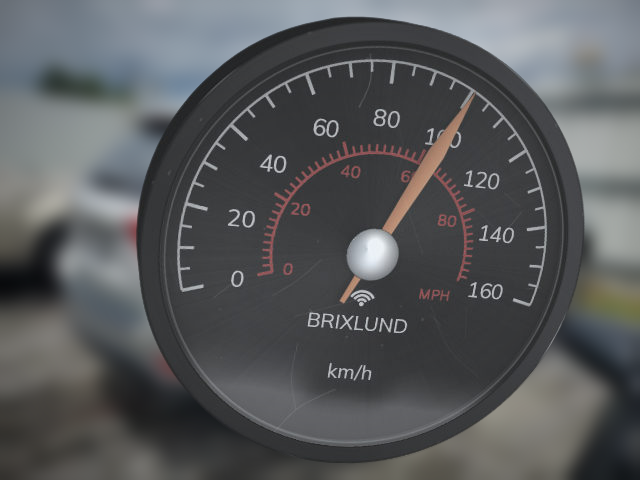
100 (km/h)
